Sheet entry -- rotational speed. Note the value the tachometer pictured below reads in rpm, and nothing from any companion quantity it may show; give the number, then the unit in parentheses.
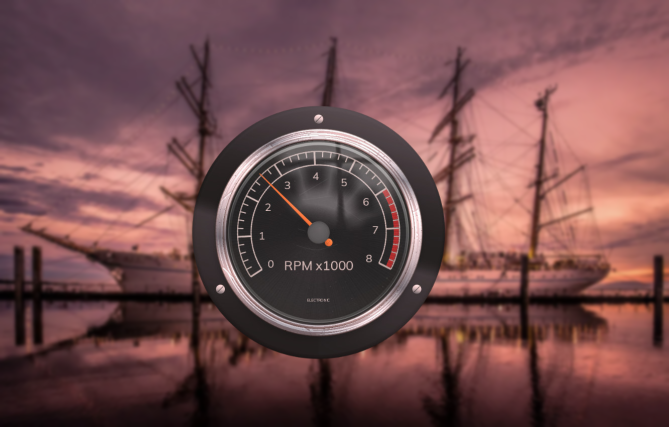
2600 (rpm)
